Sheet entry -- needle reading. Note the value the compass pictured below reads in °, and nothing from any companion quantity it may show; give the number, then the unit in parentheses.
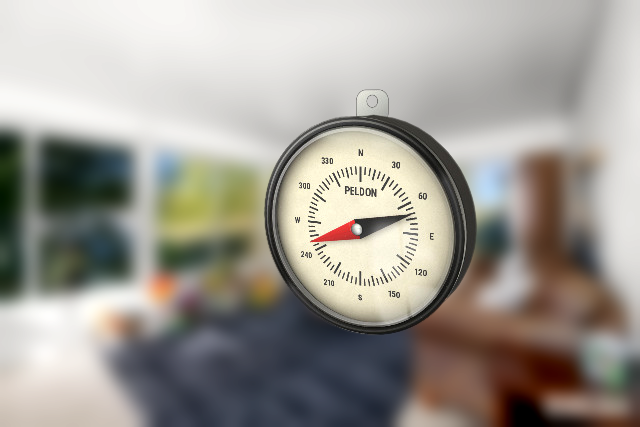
250 (°)
